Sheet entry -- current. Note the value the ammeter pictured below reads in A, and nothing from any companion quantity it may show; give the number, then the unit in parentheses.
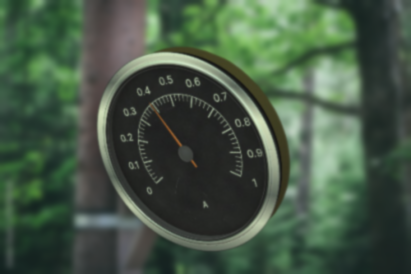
0.4 (A)
